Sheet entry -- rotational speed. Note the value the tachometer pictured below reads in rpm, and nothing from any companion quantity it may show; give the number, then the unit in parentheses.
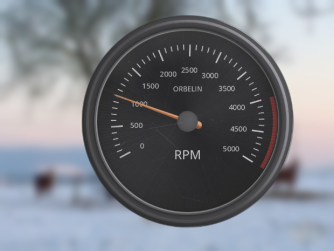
1000 (rpm)
